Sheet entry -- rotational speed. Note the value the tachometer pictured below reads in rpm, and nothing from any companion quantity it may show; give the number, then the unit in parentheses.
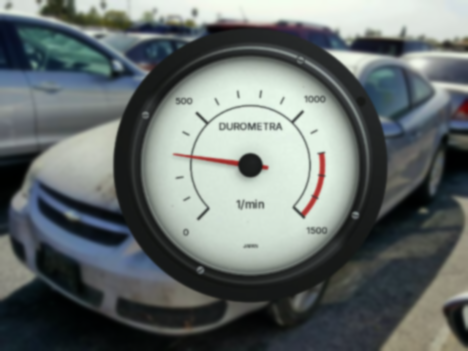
300 (rpm)
